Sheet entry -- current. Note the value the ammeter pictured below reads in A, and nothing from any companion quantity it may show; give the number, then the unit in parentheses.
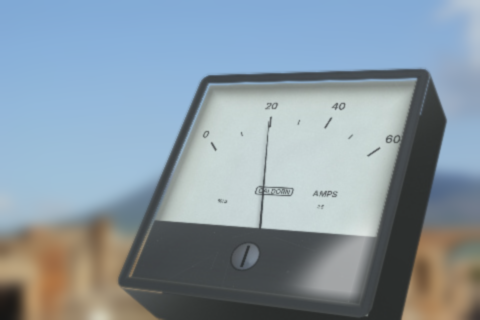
20 (A)
